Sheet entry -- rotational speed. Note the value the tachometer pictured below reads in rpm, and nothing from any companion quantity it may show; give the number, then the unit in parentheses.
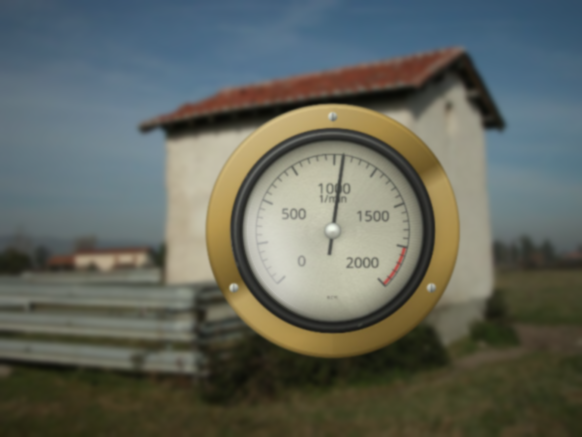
1050 (rpm)
